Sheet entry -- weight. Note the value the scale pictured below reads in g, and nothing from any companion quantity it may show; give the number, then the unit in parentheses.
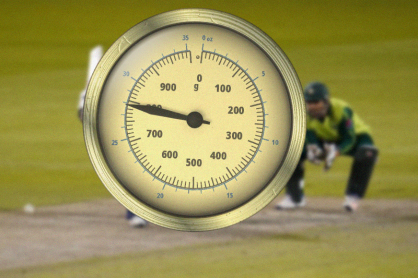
790 (g)
